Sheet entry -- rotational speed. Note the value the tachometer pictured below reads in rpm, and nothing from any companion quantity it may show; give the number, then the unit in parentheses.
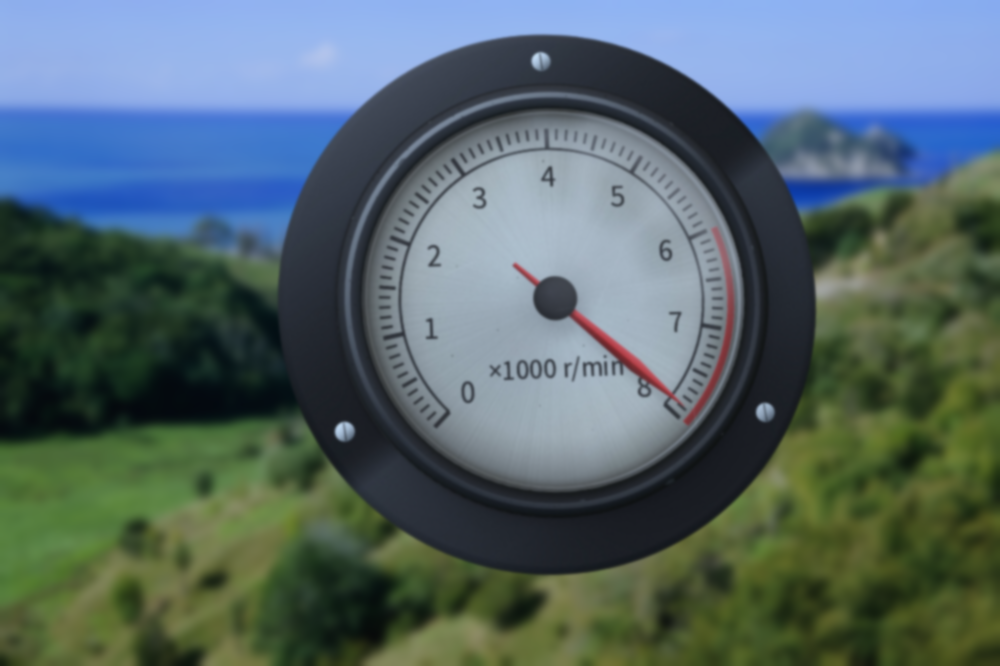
7900 (rpm)
